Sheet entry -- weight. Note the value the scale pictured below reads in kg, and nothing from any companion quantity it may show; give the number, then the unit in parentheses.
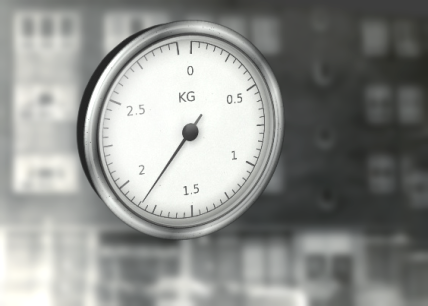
1.85 (kg)
